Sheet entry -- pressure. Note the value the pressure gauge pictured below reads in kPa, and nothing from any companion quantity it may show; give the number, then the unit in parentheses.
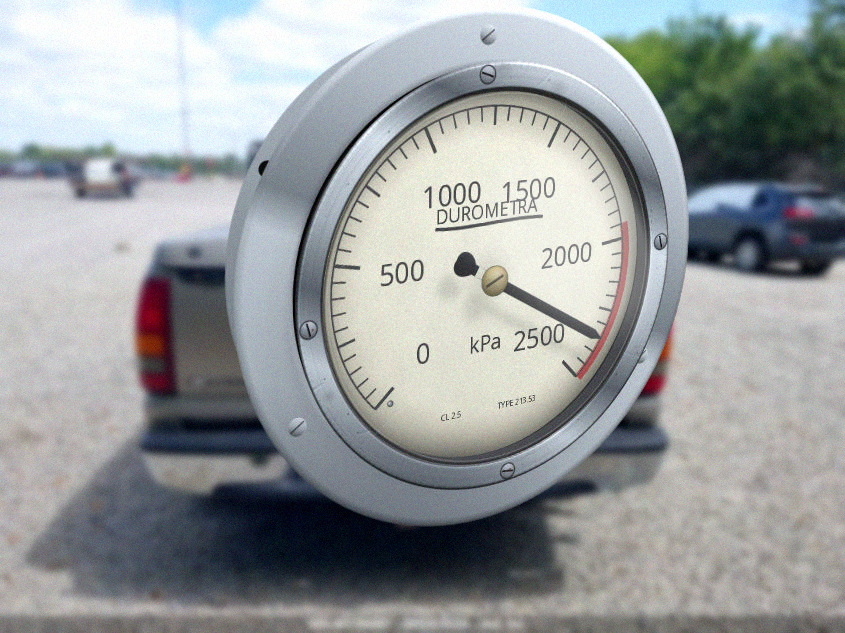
2350 (kPa)
